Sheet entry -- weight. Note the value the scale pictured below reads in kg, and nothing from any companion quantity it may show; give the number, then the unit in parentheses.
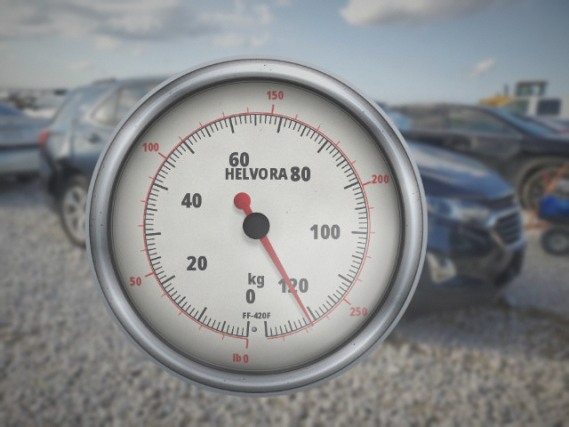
121 (kg)
